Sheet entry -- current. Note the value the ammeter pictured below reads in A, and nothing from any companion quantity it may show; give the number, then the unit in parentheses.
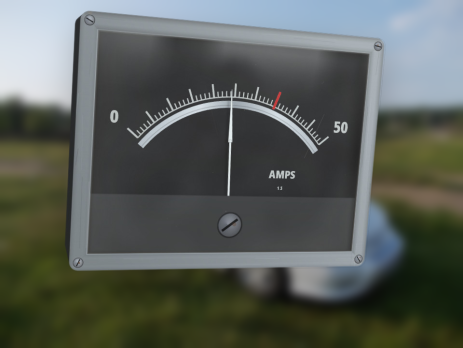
24 (A)
